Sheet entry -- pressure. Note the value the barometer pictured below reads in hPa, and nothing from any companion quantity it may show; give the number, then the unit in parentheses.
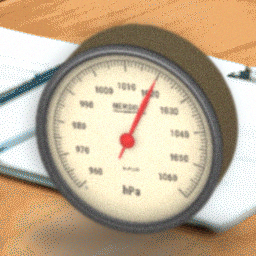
1020 (hPa)
